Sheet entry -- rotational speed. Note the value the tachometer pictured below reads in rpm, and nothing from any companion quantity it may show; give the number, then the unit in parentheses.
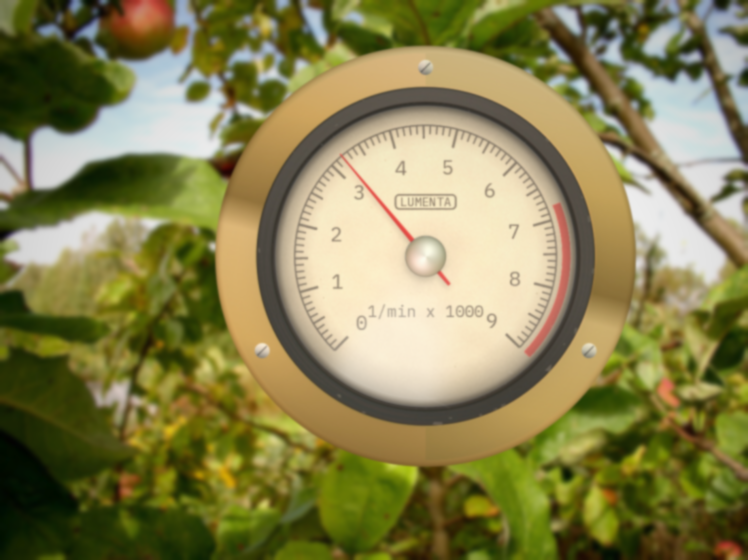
3200 (rpm)
